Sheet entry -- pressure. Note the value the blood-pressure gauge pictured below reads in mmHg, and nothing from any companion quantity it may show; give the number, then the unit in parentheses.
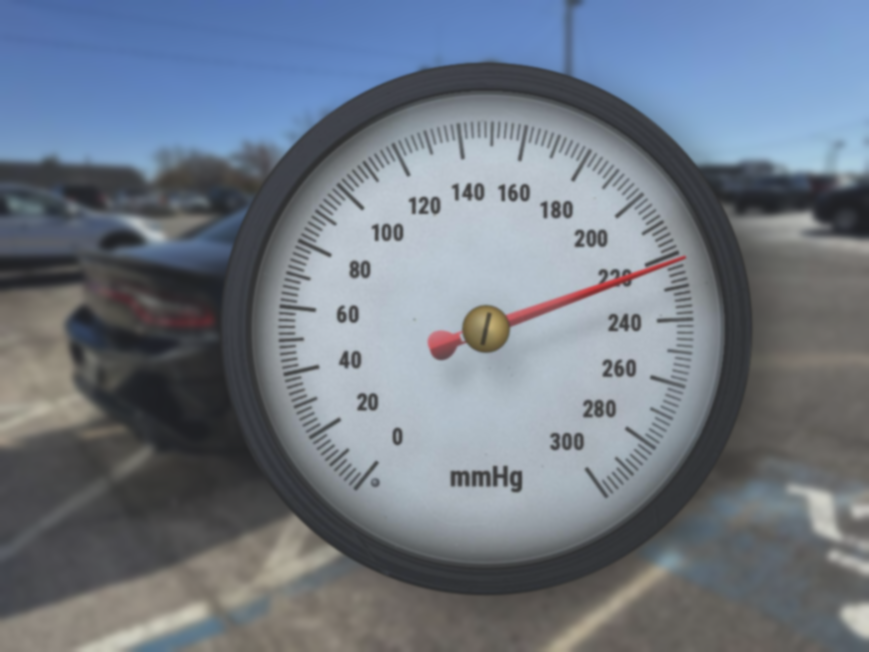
222 (mmHg)
